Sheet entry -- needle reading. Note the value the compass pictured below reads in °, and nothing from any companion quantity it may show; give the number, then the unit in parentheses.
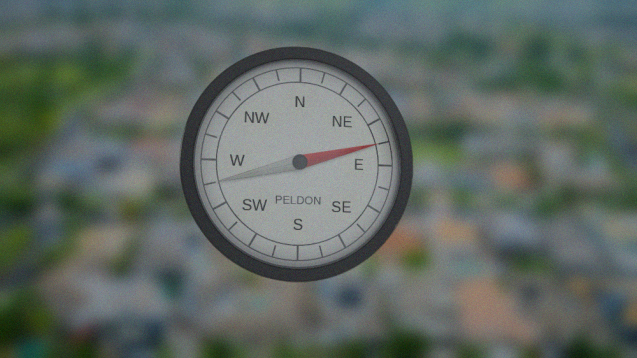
75 (°)
